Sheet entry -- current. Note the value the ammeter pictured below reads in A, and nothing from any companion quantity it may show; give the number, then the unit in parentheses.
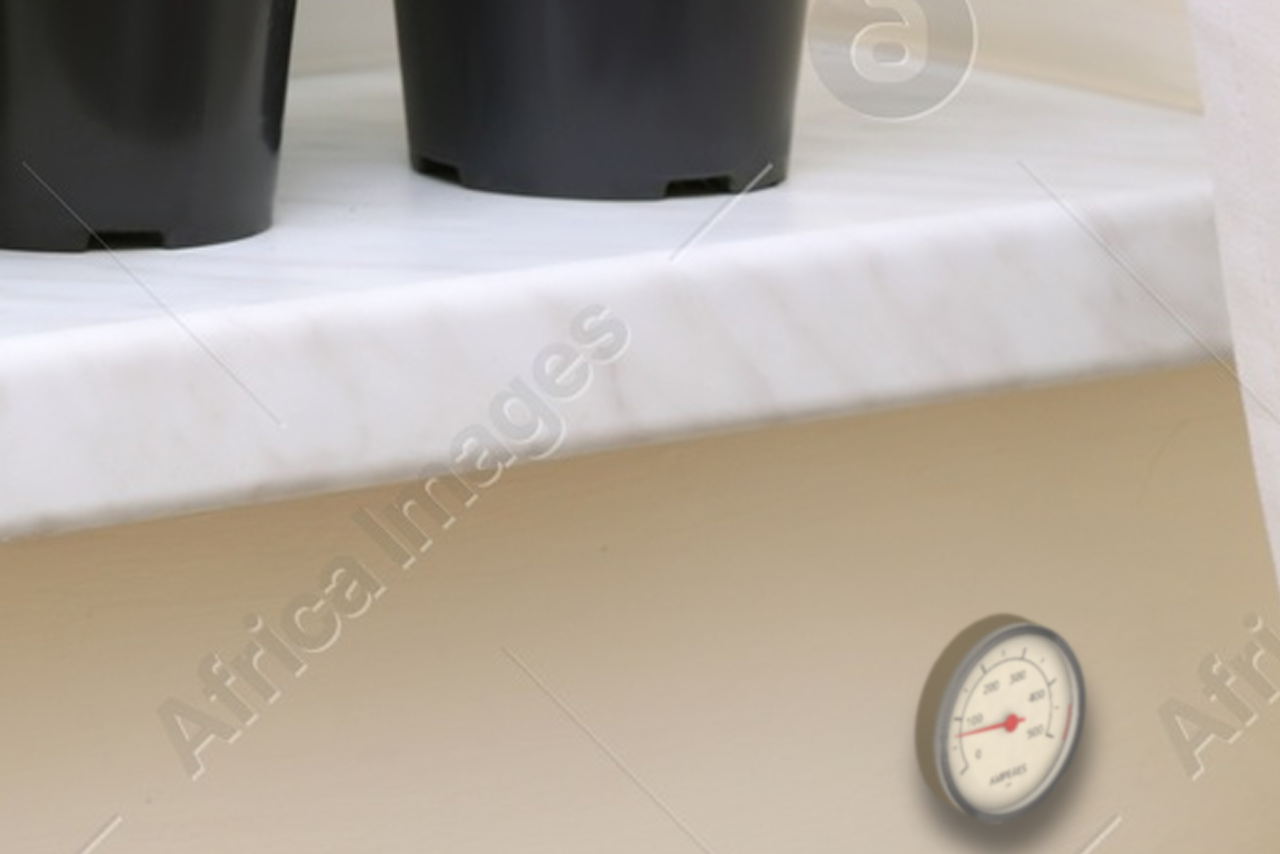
75 (A)
